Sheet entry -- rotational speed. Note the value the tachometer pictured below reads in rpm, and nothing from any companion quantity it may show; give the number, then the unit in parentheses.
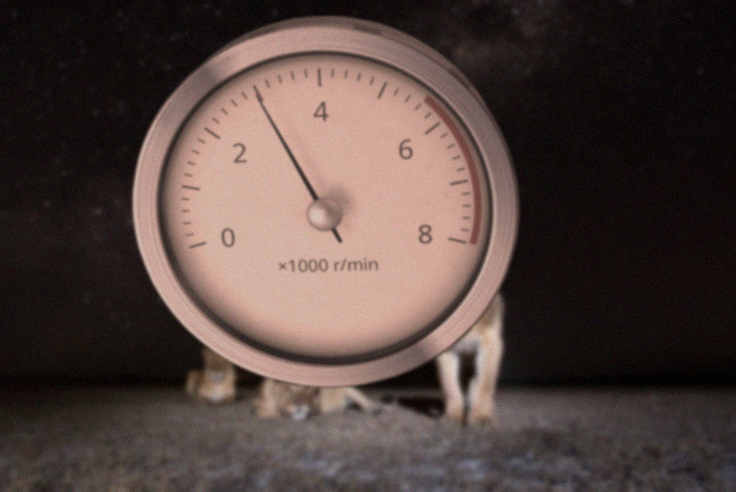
3000 (rpm)
